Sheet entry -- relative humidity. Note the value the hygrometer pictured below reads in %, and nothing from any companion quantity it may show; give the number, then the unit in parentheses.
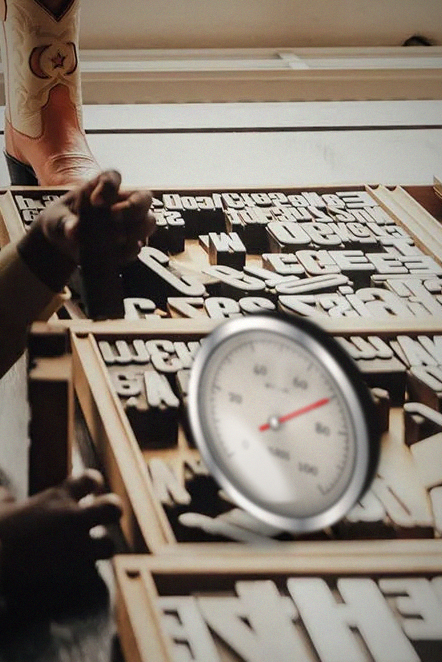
70 (%)
